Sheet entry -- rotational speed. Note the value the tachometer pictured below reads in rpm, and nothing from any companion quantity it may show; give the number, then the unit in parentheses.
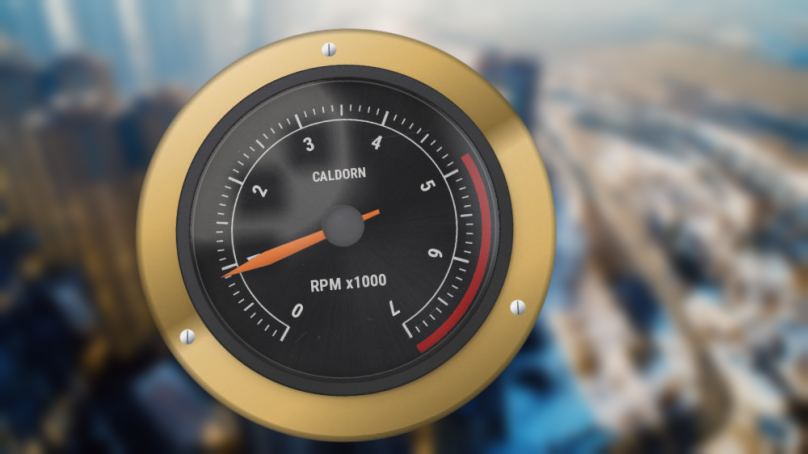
900 (rpm)
